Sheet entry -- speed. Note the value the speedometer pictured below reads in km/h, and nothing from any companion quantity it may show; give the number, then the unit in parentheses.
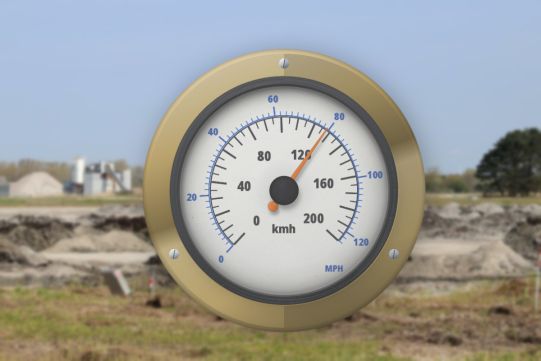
127.5 (km/h)
